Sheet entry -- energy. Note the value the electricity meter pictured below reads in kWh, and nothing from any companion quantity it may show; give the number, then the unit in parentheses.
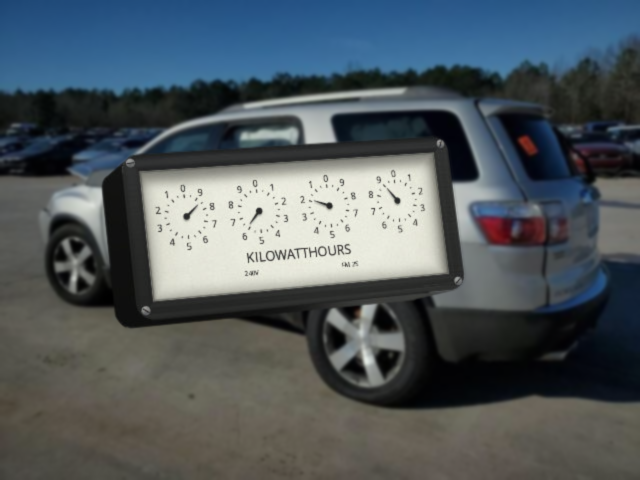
8619 (kWh)
